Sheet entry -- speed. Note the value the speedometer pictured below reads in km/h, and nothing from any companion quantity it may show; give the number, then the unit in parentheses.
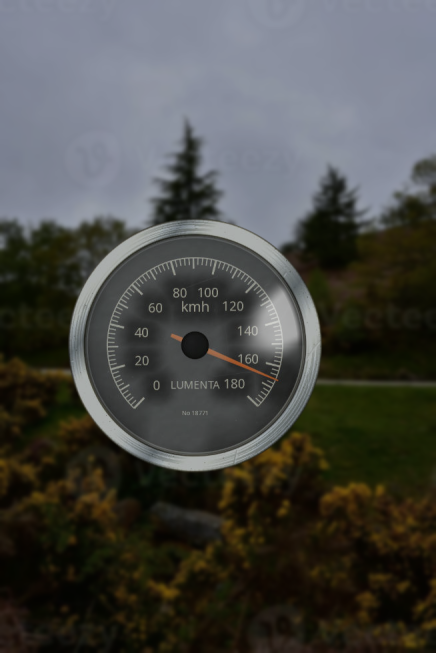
166 (km/h)
